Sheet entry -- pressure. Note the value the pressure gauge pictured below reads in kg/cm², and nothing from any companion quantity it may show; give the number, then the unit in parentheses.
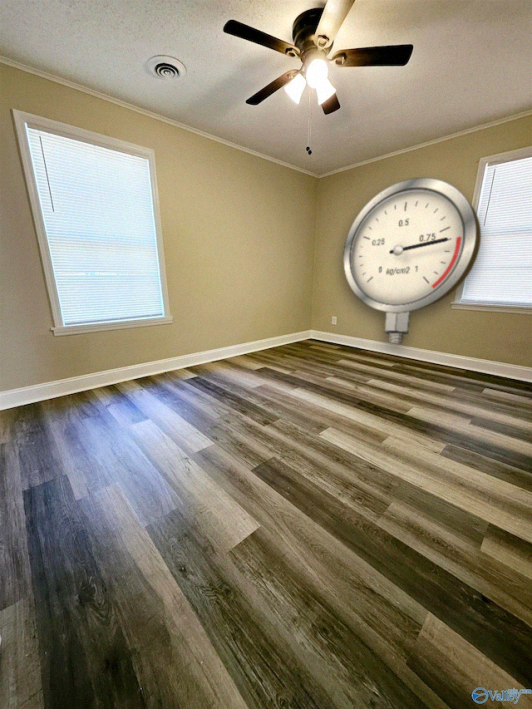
0.8 (kg/cm²)
